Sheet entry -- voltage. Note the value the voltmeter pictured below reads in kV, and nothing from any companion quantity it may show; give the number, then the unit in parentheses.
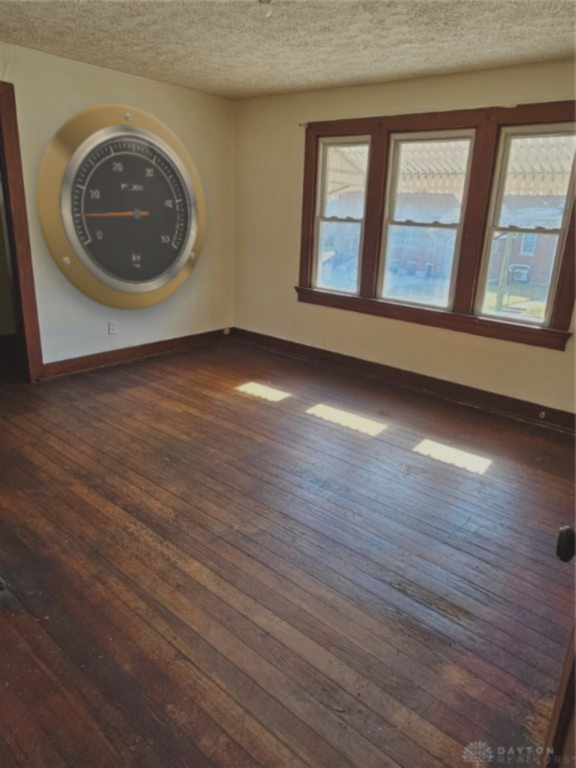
5 (kV)
